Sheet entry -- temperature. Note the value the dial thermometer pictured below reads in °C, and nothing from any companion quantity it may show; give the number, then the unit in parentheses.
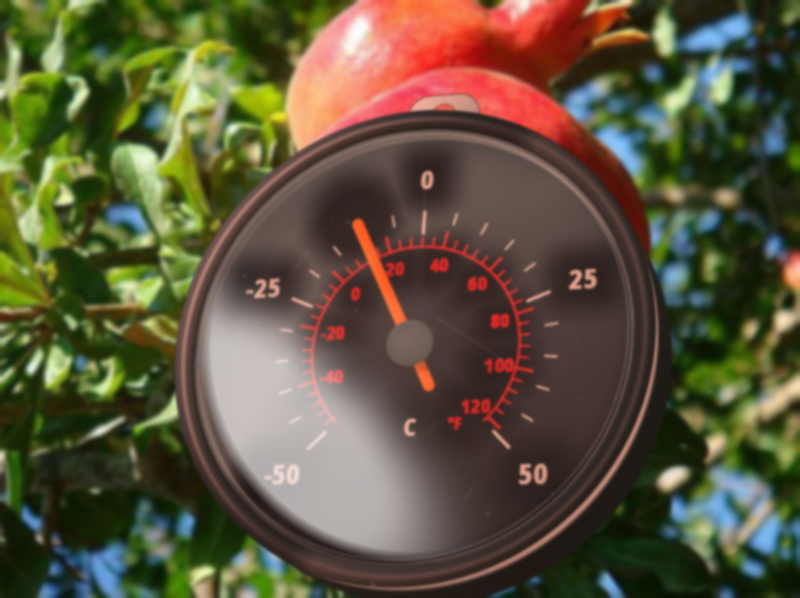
-10 (°C)
